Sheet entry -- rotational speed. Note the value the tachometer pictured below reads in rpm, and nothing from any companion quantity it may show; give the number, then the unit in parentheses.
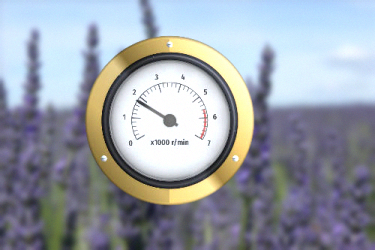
1800 (rpm)
